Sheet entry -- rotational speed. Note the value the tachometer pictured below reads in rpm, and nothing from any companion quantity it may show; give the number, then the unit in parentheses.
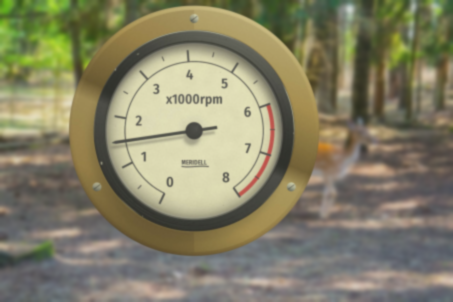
1500 (rpm)
